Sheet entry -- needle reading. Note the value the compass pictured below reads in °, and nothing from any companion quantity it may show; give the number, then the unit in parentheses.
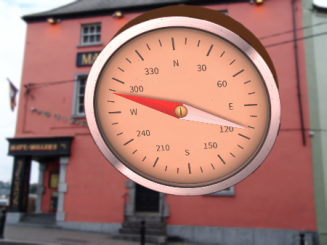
290 (°)
